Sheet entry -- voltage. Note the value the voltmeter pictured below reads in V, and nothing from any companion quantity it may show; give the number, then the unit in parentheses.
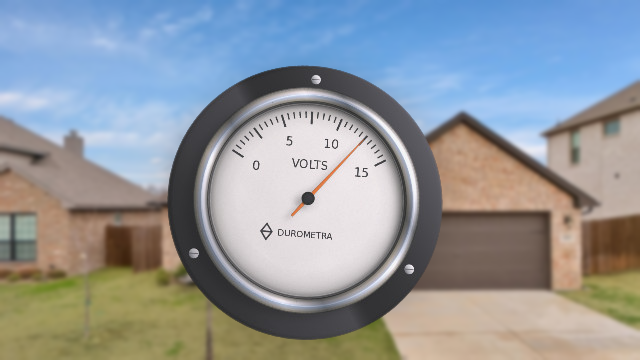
12.5 (V)
